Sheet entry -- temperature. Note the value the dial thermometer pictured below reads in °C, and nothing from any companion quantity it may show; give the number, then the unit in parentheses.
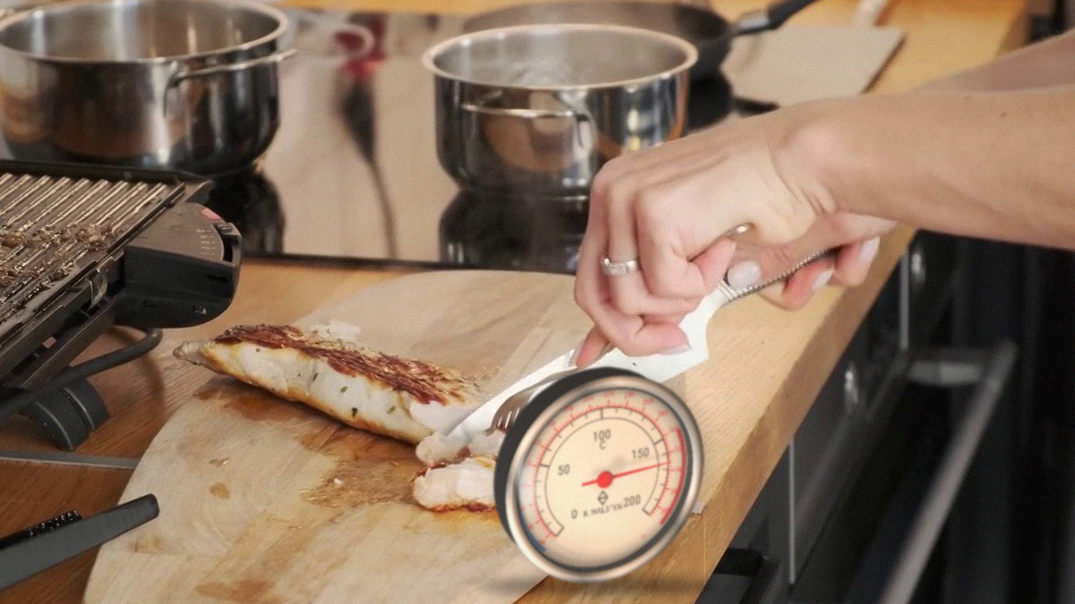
165 (°C)
